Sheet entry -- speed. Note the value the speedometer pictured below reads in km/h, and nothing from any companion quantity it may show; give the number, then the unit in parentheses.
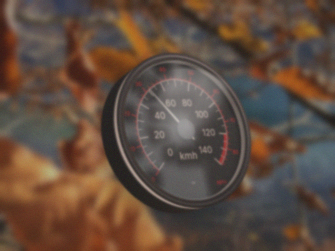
50 (km/h)
